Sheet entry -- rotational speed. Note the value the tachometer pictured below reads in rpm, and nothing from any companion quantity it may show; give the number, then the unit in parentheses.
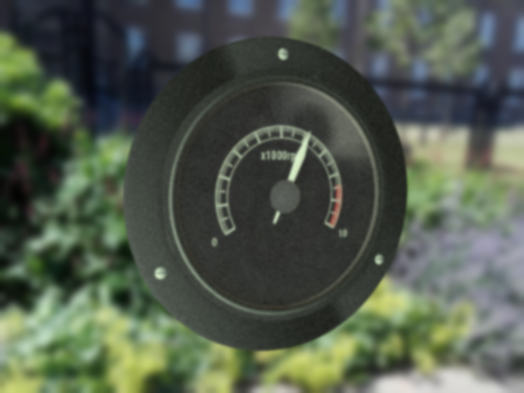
6000 (rpm)
